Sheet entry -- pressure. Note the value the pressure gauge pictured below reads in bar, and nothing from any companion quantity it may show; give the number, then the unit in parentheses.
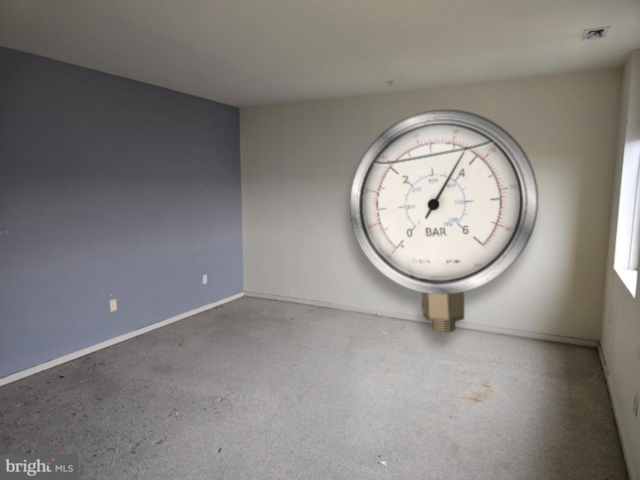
3.75 (bar)
